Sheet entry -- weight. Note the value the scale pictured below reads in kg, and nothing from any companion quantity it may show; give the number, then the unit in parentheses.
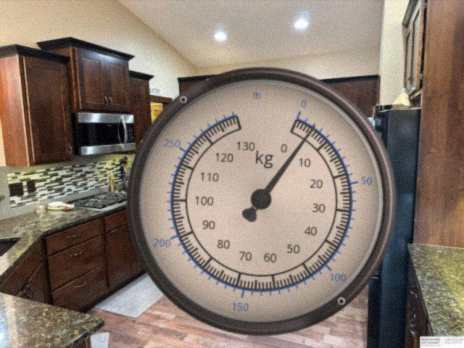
5 (kg)
